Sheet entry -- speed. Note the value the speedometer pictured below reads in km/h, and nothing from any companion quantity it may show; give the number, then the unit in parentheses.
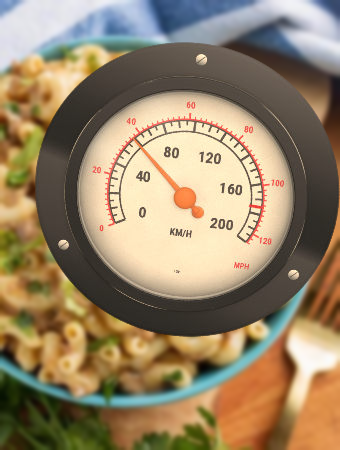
60 (km/h)
